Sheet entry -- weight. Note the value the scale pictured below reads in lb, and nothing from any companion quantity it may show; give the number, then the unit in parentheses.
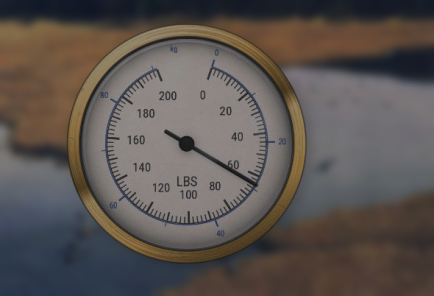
64 (lb)
